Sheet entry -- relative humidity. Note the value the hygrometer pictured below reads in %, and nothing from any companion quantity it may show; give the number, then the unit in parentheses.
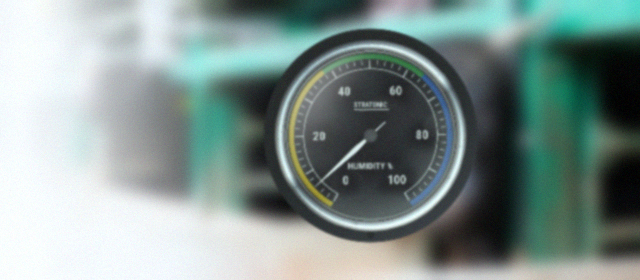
6 (%)
